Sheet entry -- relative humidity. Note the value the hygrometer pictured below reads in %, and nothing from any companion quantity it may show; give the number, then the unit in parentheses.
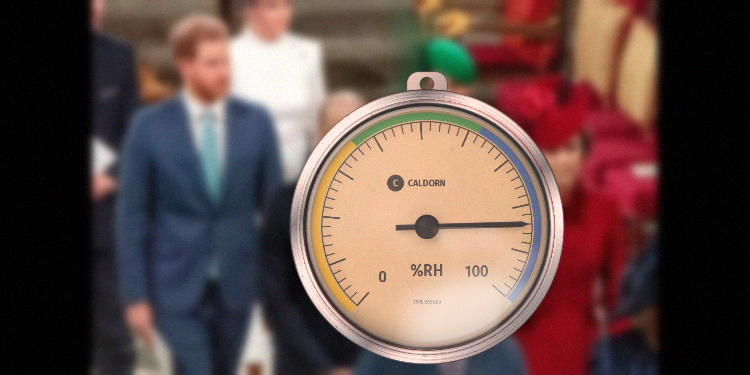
84 (%)
